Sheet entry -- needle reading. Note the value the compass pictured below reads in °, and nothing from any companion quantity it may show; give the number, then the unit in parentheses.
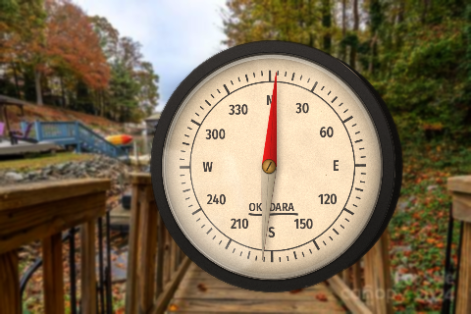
5 (°)
